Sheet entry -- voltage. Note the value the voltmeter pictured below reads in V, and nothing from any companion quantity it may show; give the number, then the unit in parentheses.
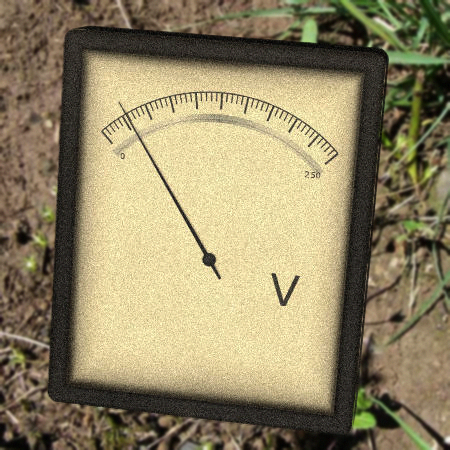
30 (V)
